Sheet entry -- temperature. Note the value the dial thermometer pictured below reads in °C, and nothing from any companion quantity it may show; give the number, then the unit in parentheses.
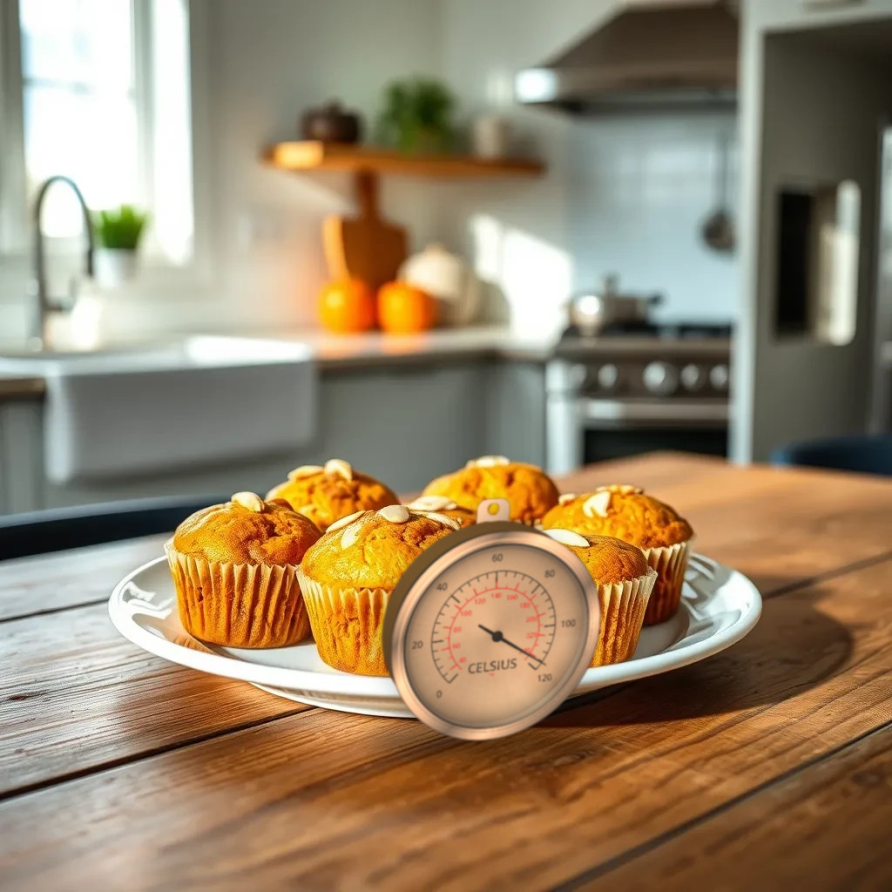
116 (°C)
